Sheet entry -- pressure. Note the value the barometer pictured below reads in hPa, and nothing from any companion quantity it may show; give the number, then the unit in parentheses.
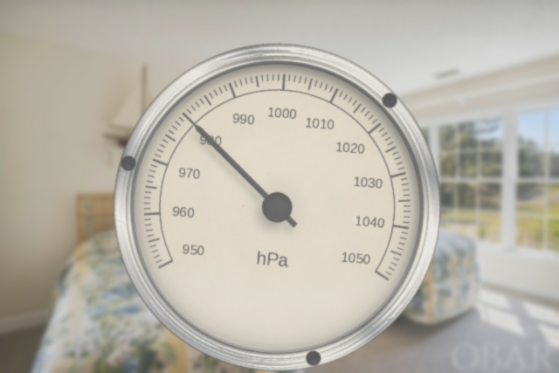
980 (hPa)
